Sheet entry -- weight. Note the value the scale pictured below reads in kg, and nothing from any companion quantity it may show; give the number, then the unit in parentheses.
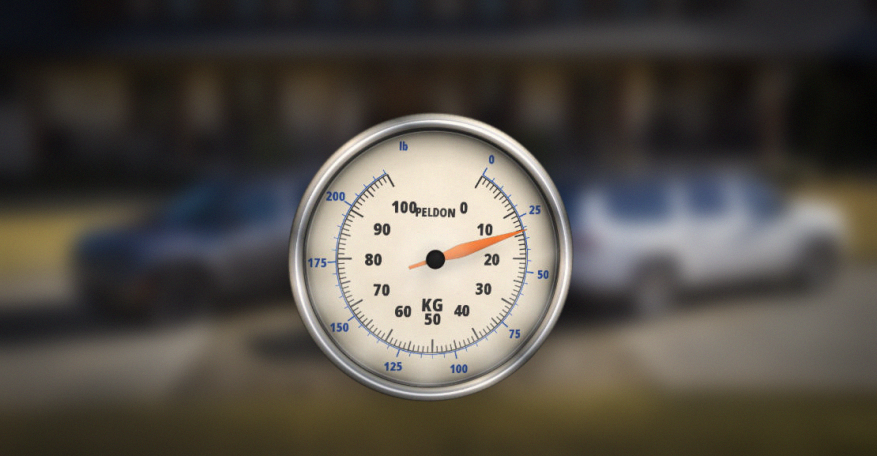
14 (kg)
